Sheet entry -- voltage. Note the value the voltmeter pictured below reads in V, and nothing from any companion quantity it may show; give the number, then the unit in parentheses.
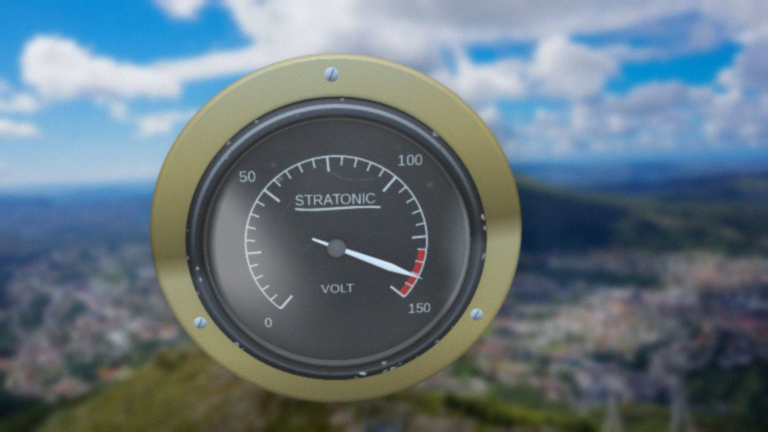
140 (V)
